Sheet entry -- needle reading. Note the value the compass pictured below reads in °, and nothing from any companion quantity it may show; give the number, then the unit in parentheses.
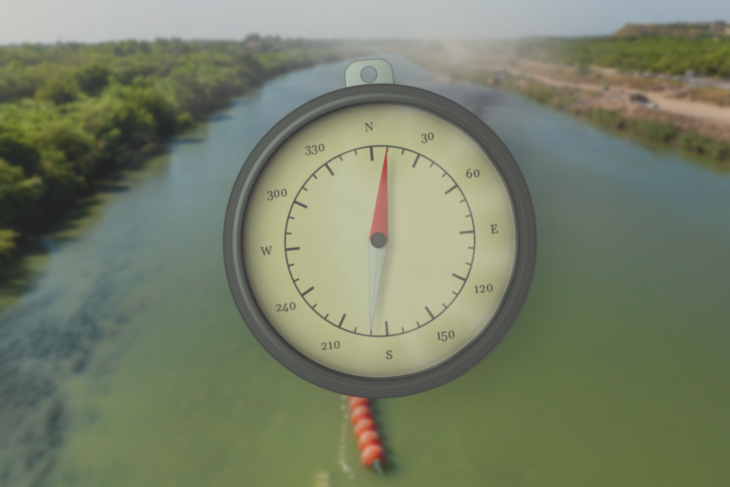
10 (°)
